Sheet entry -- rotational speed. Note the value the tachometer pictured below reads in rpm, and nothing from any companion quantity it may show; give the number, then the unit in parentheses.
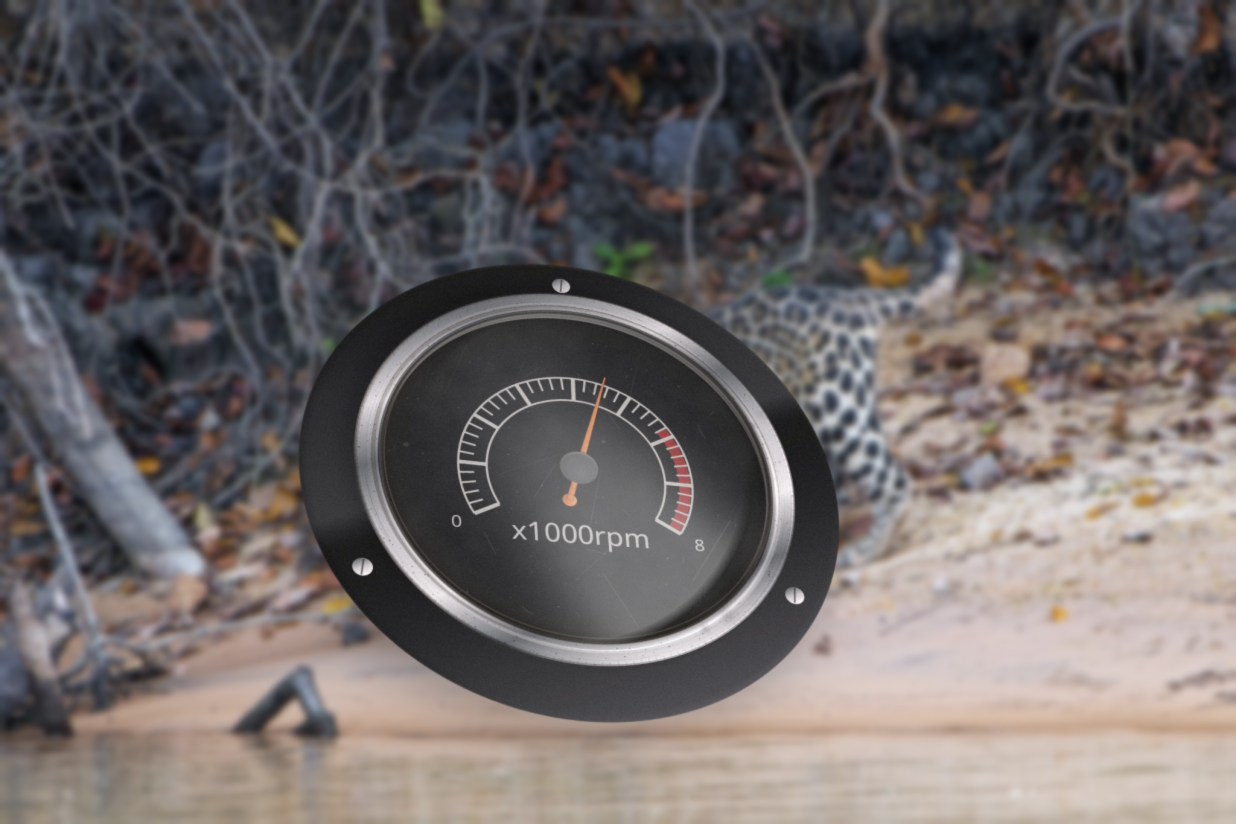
4500 (rpm)
